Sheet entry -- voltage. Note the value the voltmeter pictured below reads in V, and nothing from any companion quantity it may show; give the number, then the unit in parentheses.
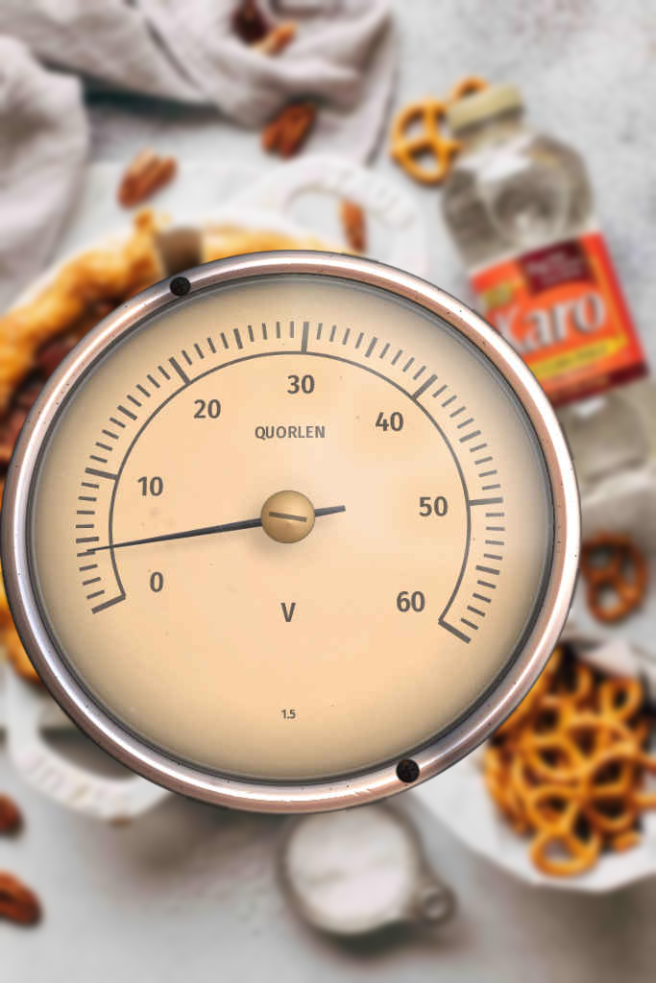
4 (V)
